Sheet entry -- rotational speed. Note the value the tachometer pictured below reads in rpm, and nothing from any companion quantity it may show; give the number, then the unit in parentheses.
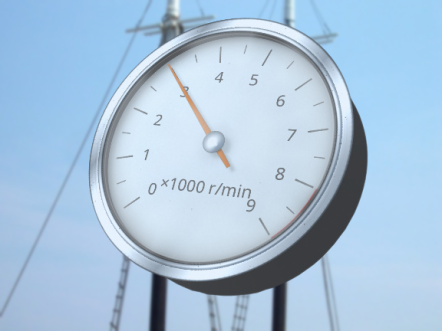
3000 (rpm)
